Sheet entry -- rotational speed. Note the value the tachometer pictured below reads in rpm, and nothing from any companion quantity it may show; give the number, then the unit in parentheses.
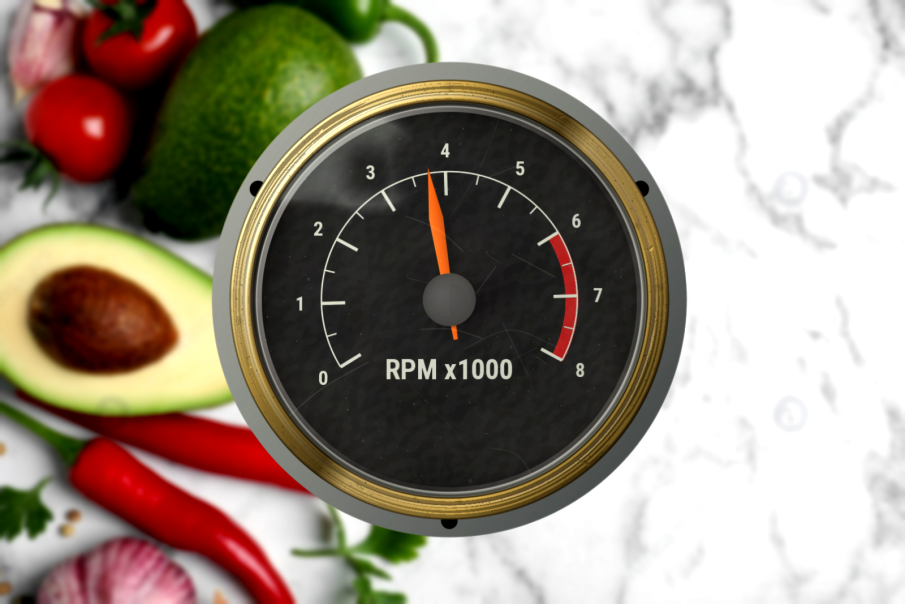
3750 (rpm)
